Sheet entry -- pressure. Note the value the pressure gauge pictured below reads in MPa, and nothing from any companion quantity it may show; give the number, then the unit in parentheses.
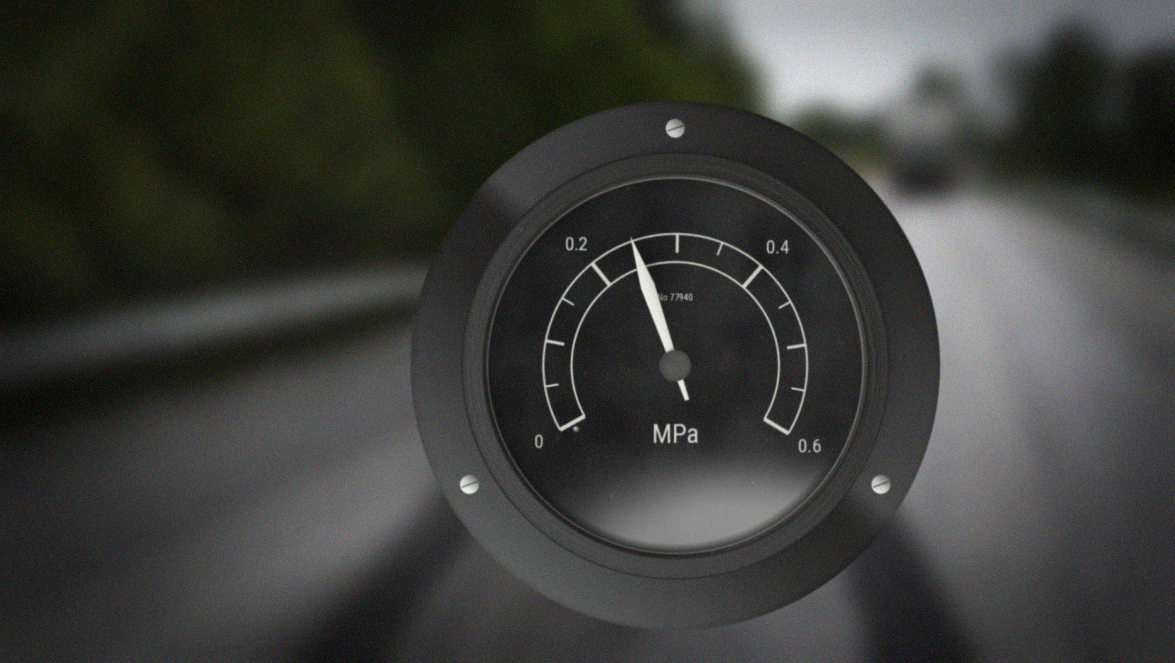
0.25 (MPa)
